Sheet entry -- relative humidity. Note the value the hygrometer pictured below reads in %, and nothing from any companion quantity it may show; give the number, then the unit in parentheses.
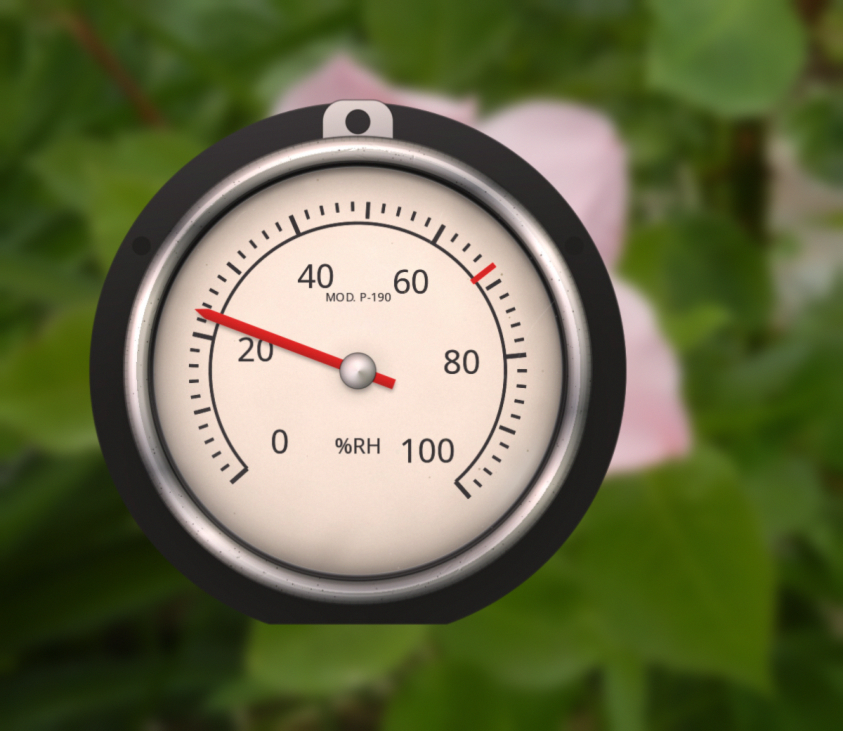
23 (%)
